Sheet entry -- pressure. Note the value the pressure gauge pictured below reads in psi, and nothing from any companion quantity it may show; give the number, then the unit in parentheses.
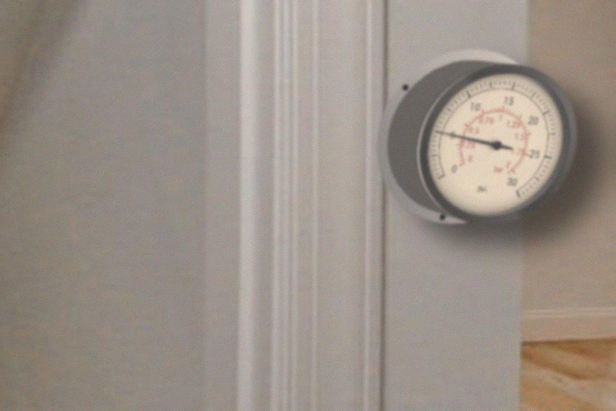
5 (psi)
